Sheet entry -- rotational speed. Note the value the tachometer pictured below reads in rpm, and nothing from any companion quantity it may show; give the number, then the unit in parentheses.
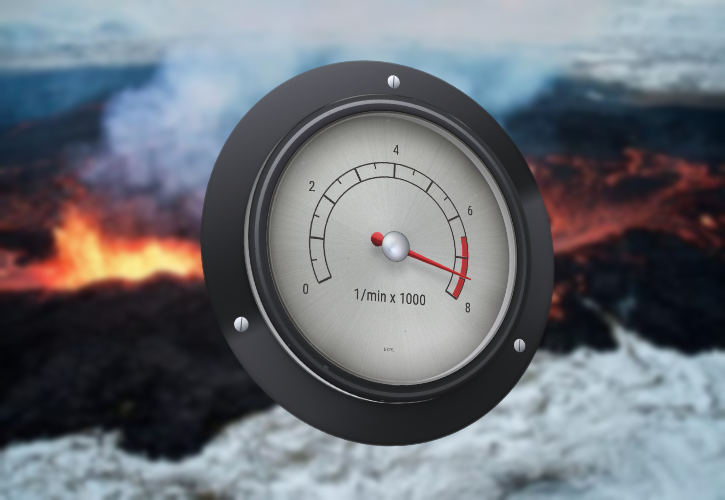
7500 (rpm)
